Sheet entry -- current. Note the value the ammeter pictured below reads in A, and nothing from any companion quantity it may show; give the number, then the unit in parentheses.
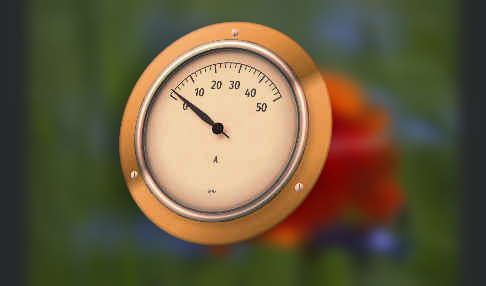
2 (A)
